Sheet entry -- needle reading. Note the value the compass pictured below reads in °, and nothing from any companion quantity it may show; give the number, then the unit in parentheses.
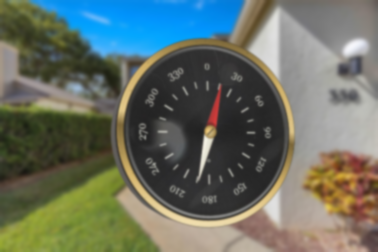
15 (°)
